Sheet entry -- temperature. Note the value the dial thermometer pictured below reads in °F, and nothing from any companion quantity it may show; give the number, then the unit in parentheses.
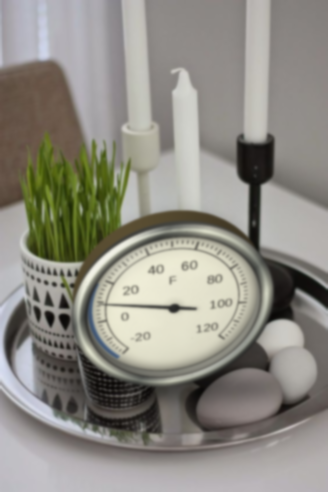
10 (°F)
